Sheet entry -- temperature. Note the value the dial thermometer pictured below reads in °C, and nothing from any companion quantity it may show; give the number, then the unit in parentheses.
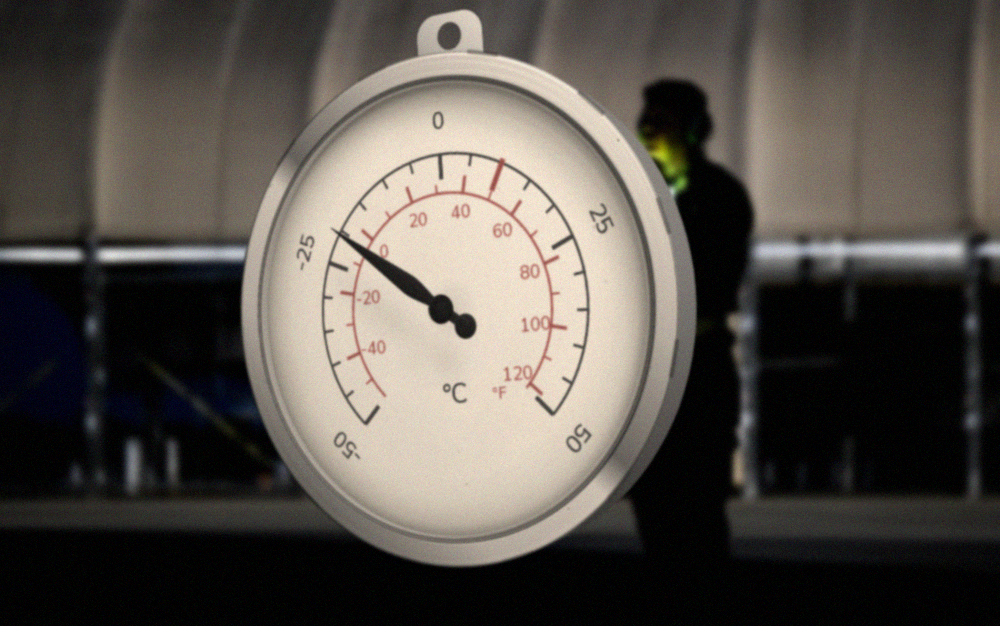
-20 (°C)
